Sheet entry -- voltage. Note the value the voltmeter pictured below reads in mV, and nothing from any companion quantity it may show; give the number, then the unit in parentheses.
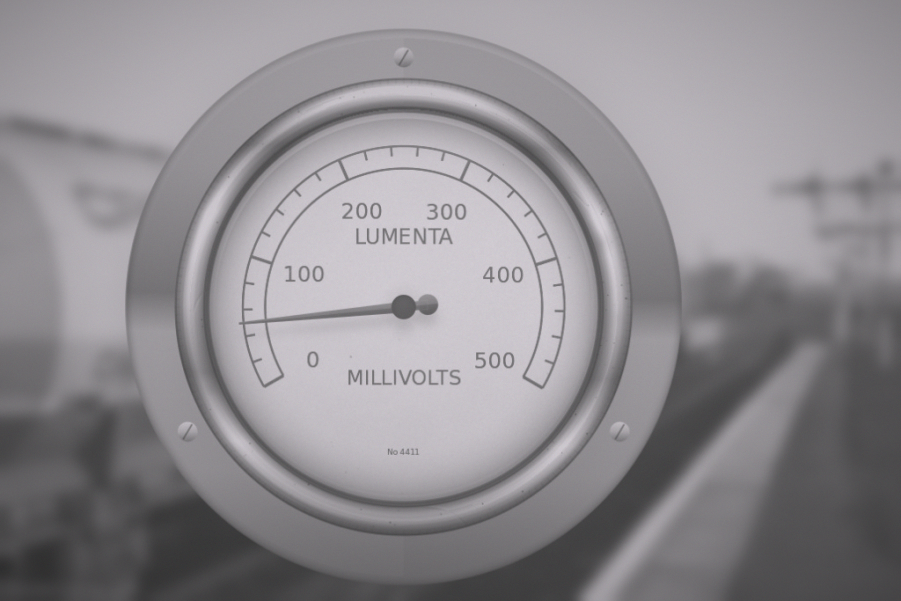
50 (mV)
